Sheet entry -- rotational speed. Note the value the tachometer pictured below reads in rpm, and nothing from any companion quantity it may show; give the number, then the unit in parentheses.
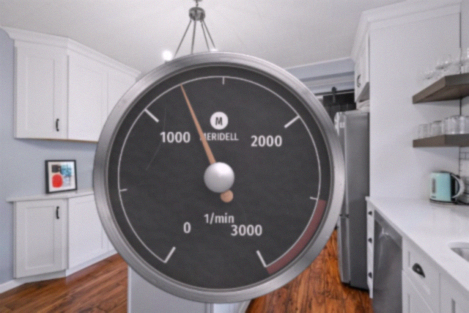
1250 (rpm)
